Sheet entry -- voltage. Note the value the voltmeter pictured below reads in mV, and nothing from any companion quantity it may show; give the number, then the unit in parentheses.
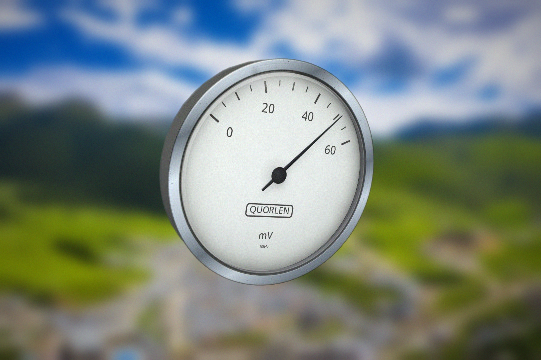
50 (mV)
